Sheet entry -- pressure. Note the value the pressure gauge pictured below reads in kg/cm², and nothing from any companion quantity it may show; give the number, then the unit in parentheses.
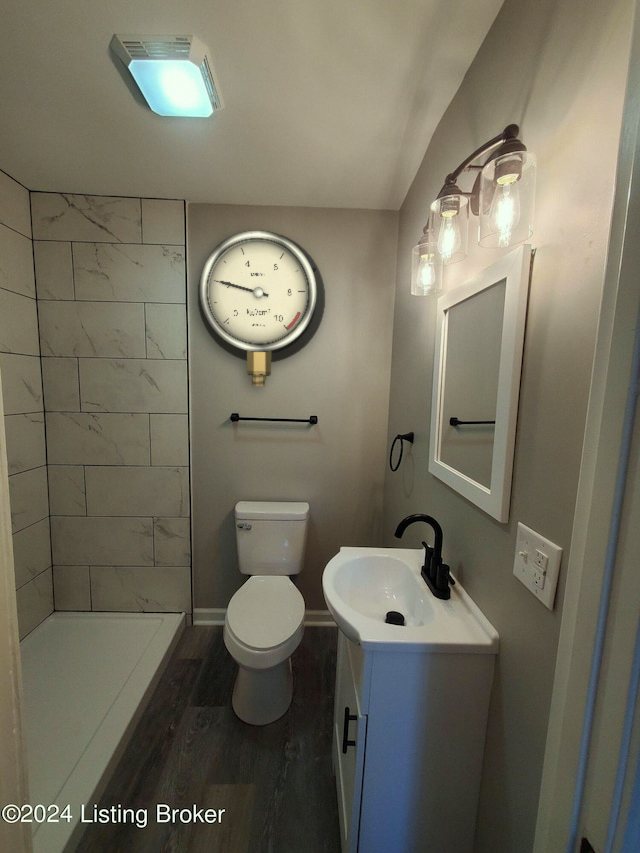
2 (kg/cm²)
